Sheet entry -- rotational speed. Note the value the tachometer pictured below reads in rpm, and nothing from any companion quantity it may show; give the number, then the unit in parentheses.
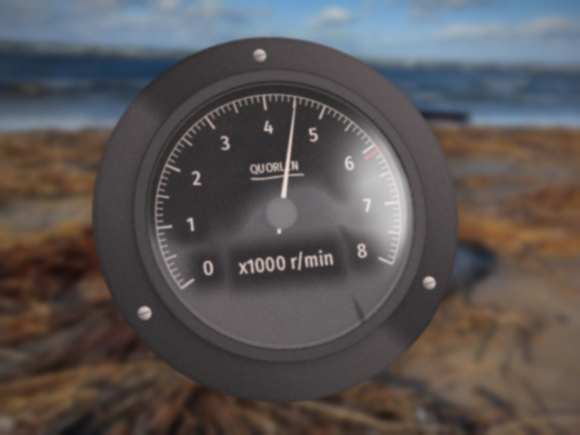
4500 (rpm)
